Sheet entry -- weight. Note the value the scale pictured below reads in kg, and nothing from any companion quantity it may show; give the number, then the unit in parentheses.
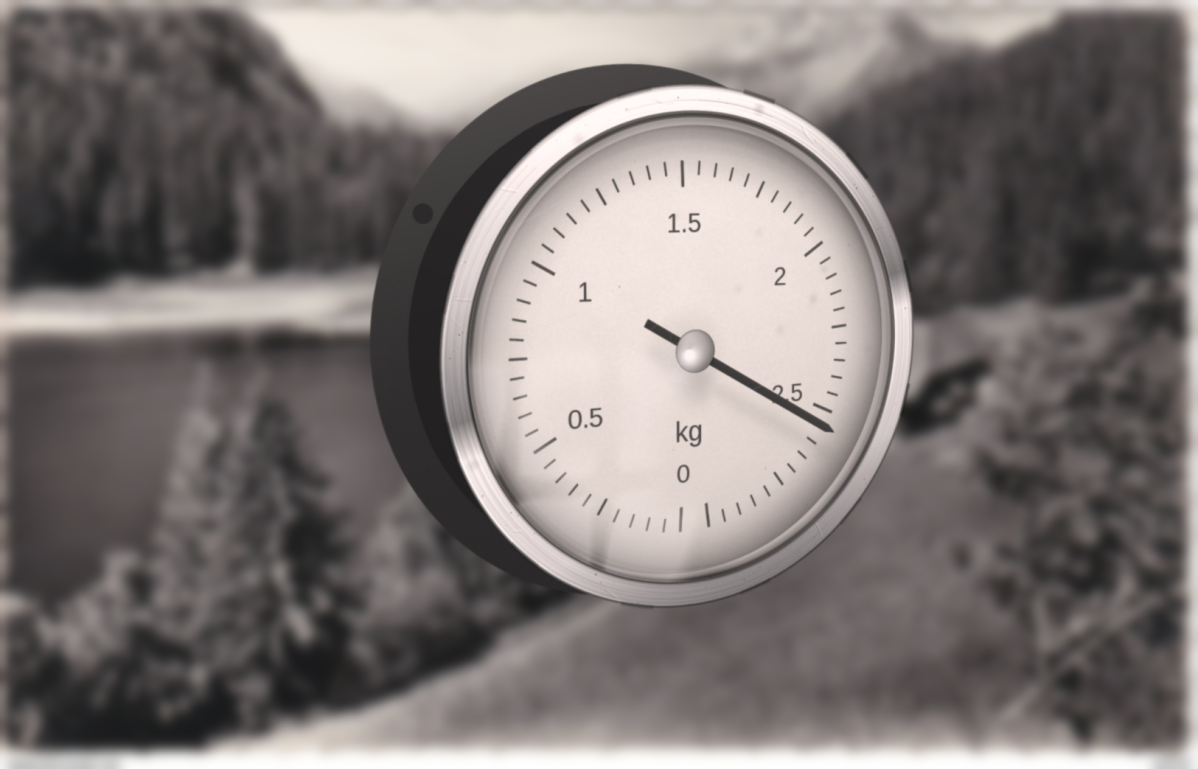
2.55 (kg)
